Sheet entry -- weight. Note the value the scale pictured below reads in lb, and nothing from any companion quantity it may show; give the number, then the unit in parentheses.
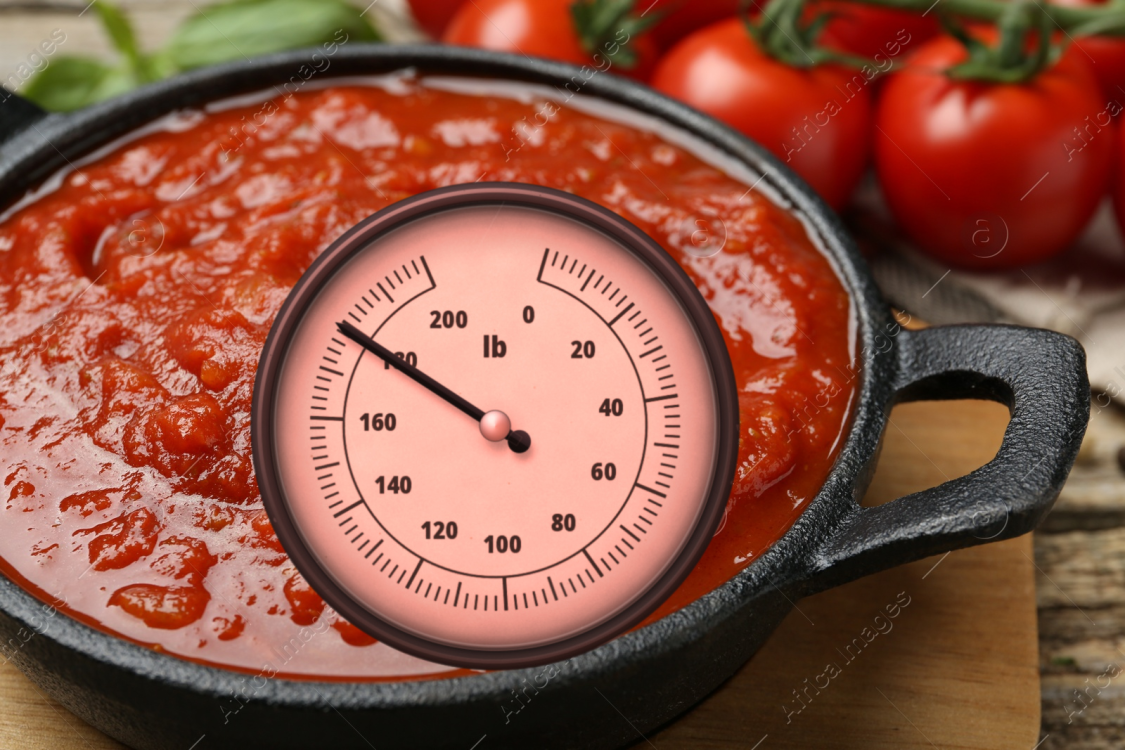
179 (lb)
